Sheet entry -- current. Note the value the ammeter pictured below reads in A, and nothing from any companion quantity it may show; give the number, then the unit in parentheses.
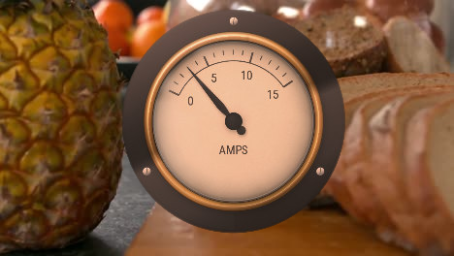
3 (A)
